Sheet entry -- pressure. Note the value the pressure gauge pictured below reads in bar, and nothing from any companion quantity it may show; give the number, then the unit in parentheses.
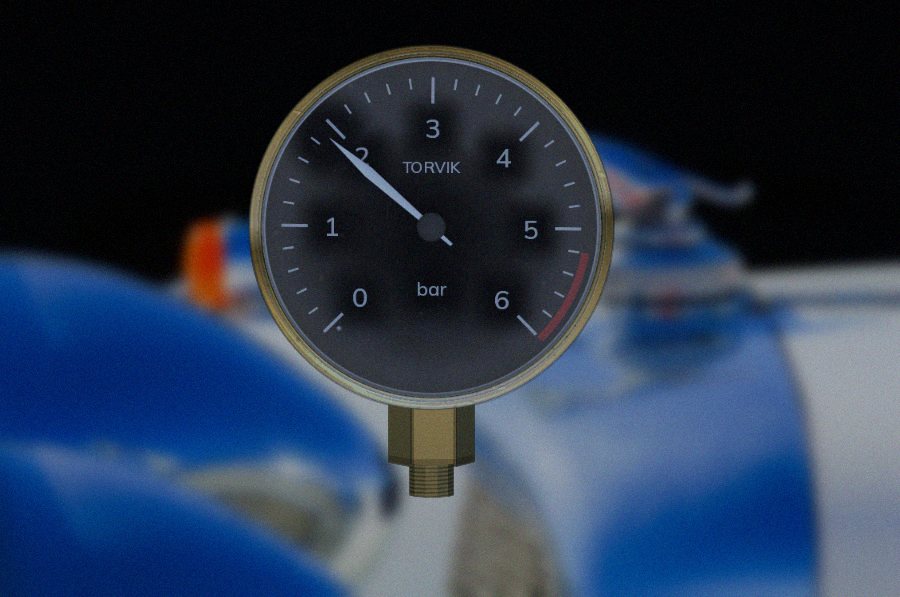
1.9 (bar)
